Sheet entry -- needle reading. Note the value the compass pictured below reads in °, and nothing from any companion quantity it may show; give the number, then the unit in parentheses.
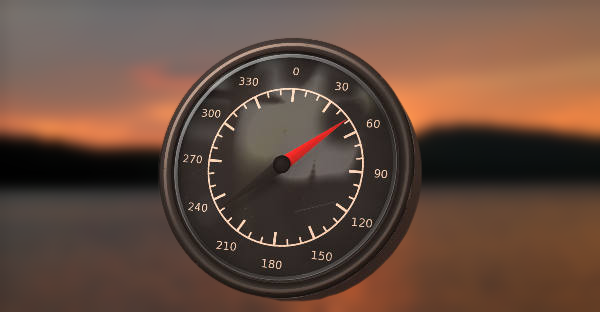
50 (°)
